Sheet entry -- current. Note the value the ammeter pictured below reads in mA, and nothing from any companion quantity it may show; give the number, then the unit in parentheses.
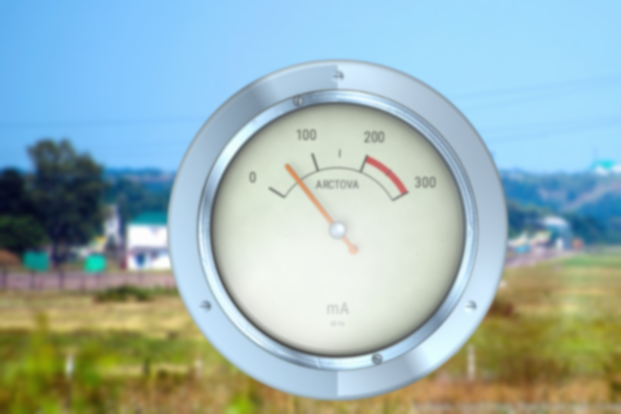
50 (mA)
